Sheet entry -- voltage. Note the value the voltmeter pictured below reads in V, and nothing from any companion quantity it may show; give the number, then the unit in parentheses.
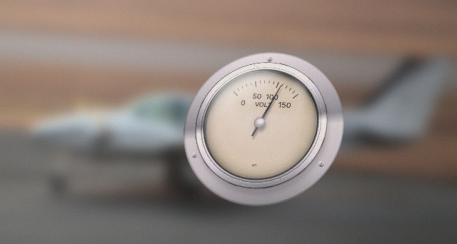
110 (V)
